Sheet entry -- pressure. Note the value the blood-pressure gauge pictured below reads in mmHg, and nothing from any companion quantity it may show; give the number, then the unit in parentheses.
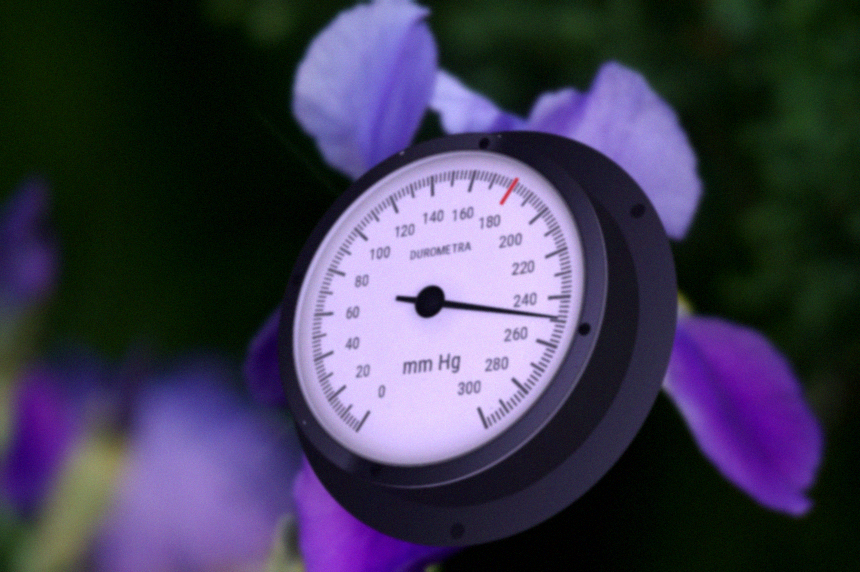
250 (mmHg)
